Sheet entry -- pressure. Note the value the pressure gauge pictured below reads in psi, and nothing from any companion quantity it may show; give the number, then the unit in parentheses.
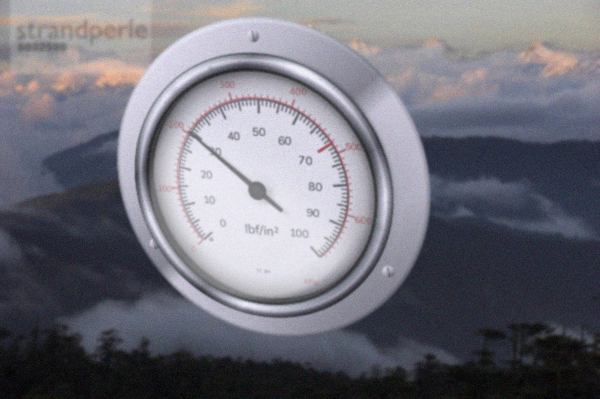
30 (psi)
